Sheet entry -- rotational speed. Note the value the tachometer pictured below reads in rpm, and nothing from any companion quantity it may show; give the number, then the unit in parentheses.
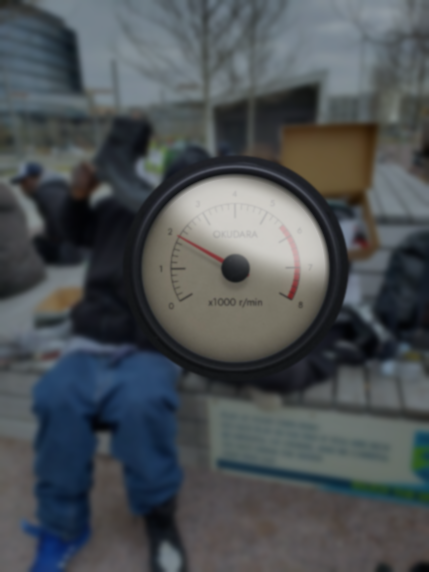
2000 (rpm)
